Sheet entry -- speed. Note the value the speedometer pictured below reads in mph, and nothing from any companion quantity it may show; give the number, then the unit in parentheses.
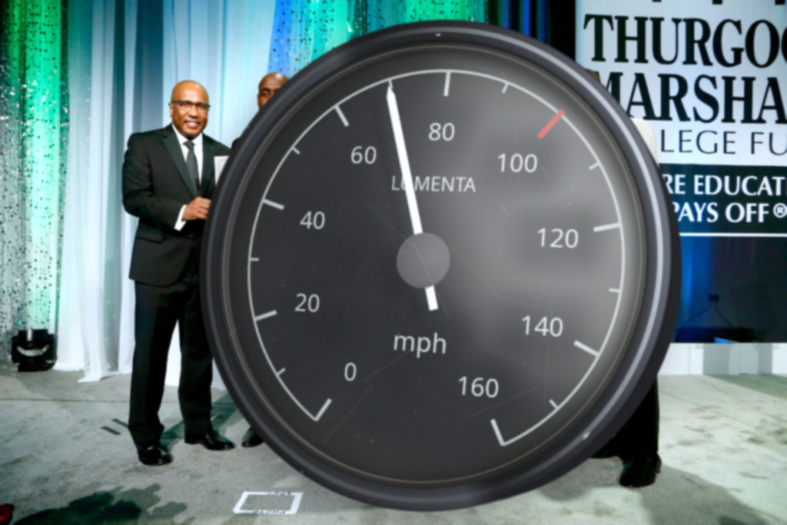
70 (mph)
